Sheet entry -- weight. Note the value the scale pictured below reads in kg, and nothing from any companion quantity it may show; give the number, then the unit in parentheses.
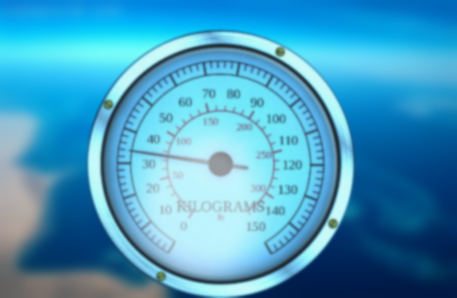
34 (kg)
